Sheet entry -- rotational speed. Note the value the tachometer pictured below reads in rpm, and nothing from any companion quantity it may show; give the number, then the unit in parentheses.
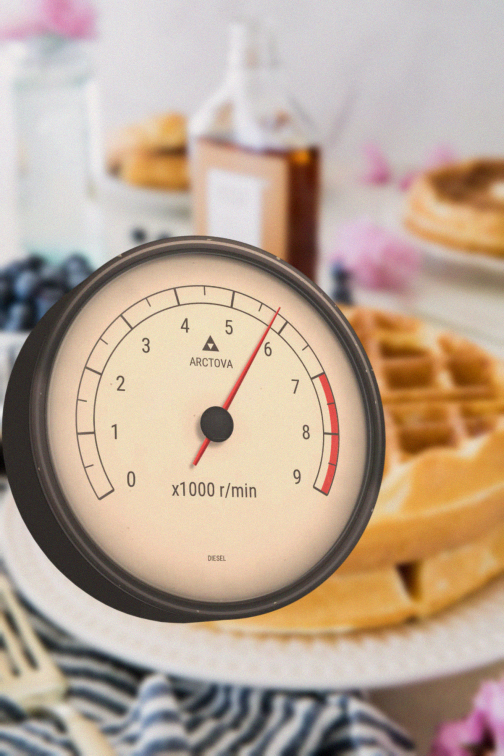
5750 (rpm)
